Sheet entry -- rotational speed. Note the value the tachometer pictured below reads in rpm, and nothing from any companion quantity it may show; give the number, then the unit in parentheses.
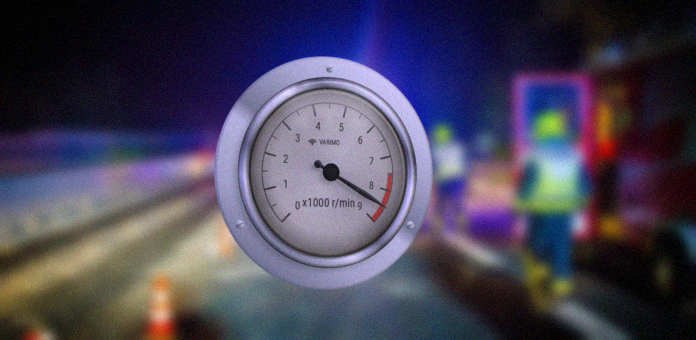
8500 (rpm)
